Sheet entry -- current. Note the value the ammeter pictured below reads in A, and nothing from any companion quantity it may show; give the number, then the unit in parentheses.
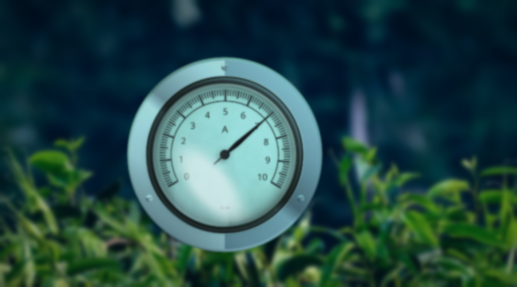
7 (A)
